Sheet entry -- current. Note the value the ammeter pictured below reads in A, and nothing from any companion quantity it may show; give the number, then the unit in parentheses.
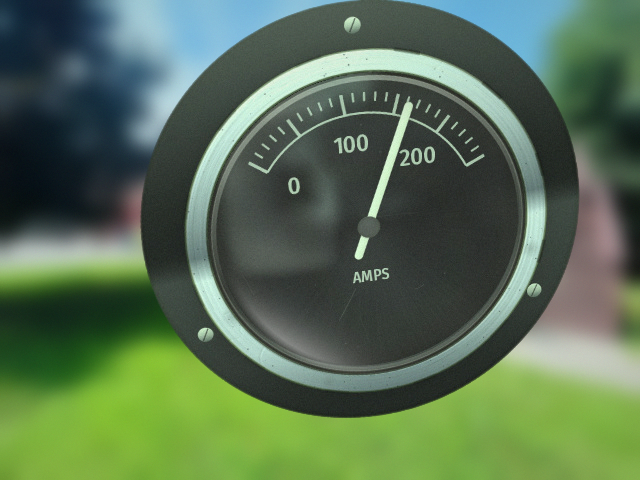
160 (A)
